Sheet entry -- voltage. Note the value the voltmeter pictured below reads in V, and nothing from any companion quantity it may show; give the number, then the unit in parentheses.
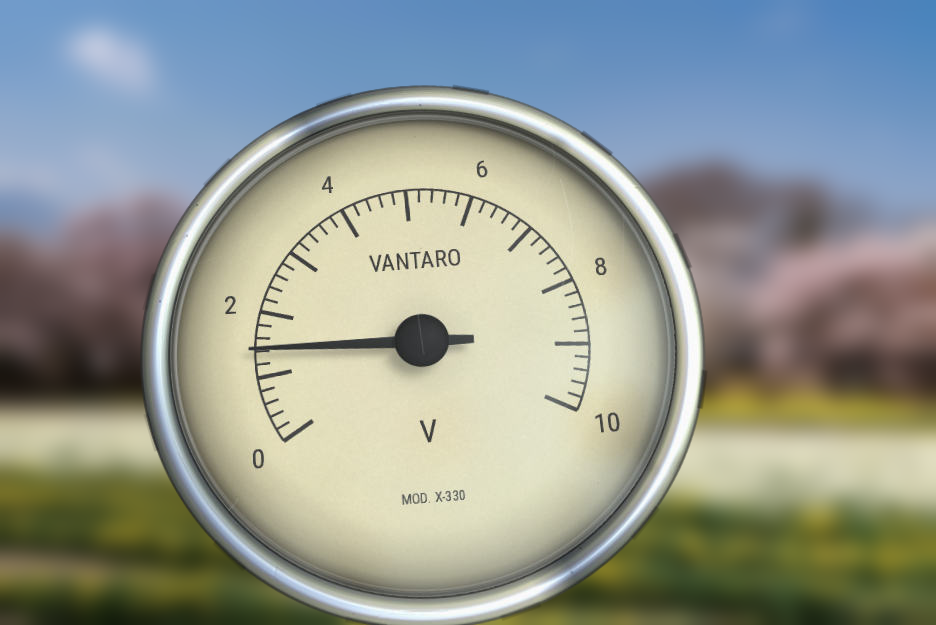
1.4 (V)
